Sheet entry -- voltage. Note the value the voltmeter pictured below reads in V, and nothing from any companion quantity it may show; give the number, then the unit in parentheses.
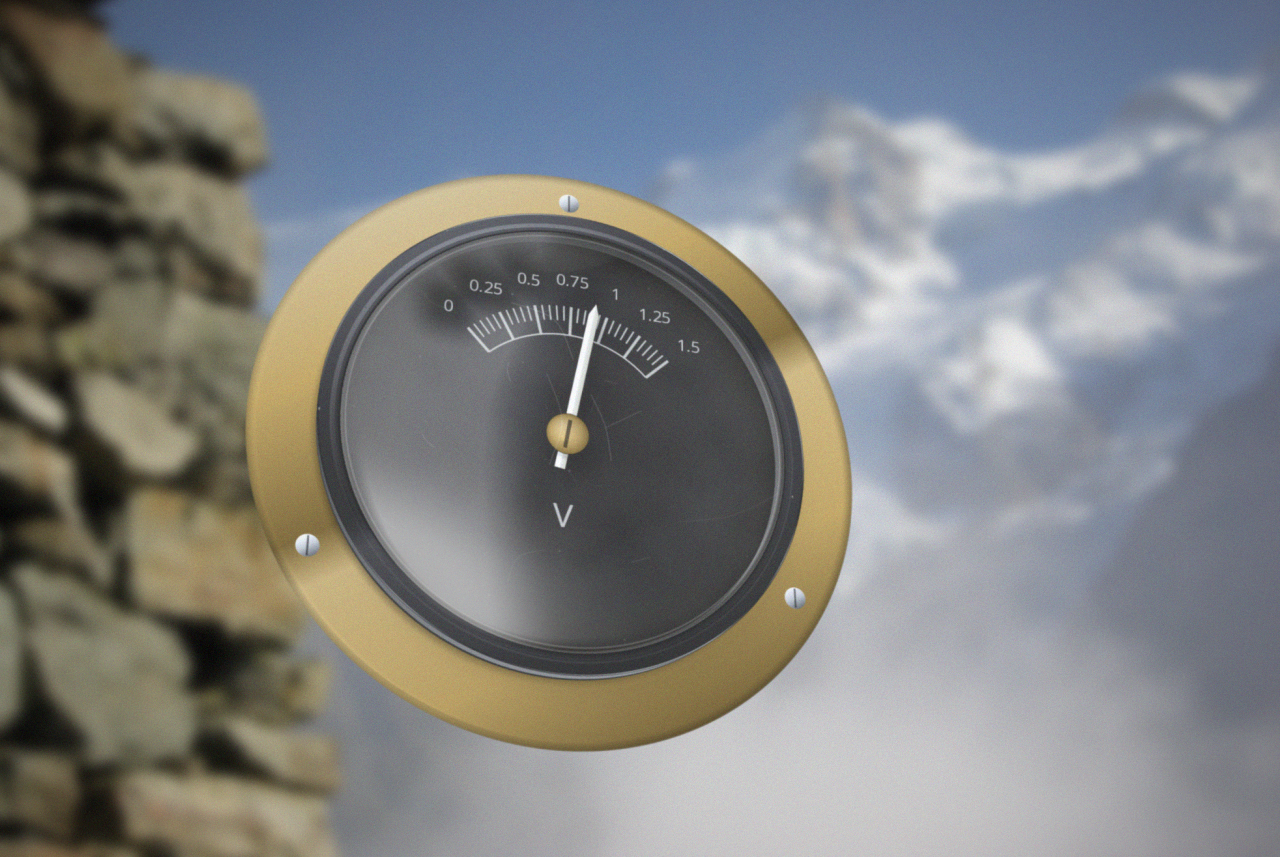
0.9 (V)
